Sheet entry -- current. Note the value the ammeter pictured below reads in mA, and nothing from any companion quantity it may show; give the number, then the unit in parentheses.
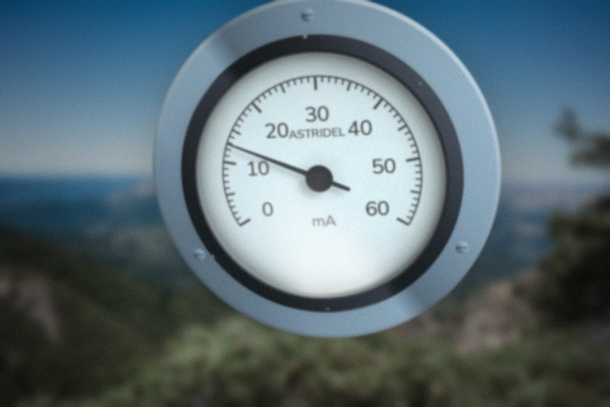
13 (mA)
